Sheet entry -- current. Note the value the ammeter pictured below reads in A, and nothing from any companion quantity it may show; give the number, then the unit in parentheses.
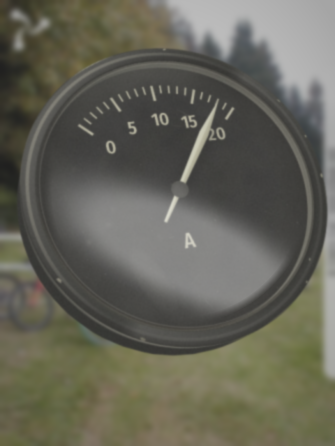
18 (A)
